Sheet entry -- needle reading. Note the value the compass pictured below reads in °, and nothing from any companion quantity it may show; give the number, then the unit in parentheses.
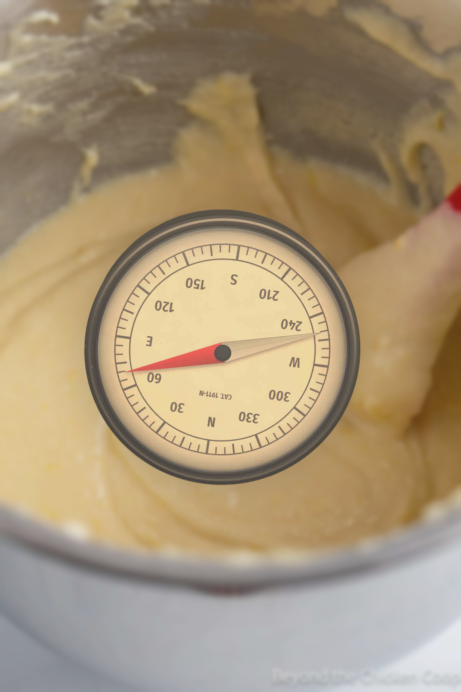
70 (°)
